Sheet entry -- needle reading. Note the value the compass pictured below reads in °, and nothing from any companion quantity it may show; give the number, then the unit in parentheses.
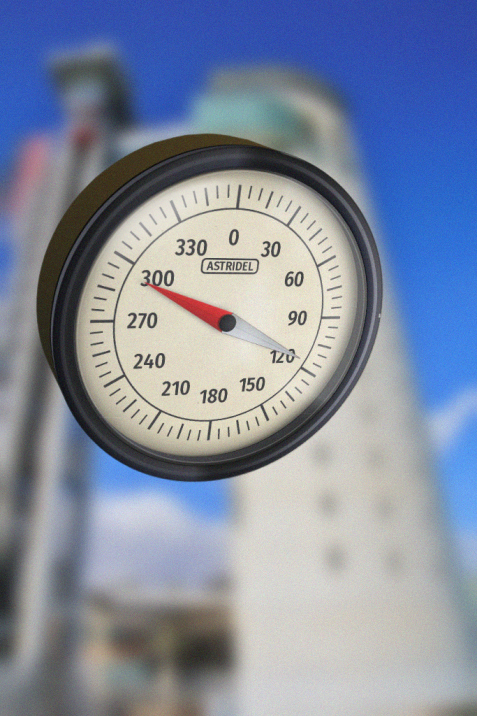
295 (°)
